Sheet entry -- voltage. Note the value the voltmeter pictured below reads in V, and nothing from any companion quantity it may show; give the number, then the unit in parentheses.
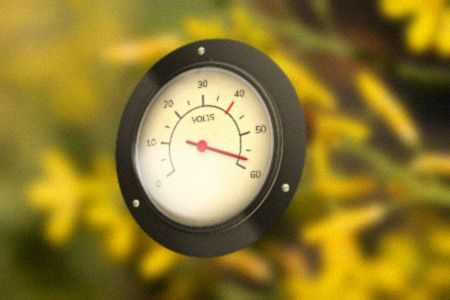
57.5 (V)
